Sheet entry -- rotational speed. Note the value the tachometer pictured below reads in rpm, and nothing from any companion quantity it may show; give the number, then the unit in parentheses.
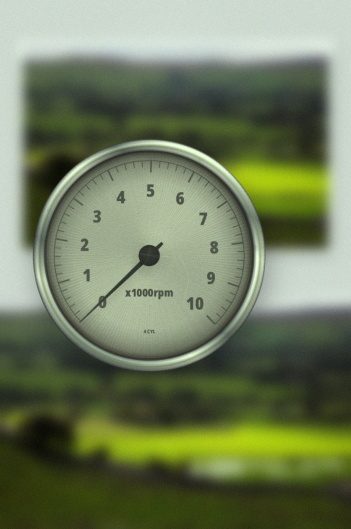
0 (rpm)
